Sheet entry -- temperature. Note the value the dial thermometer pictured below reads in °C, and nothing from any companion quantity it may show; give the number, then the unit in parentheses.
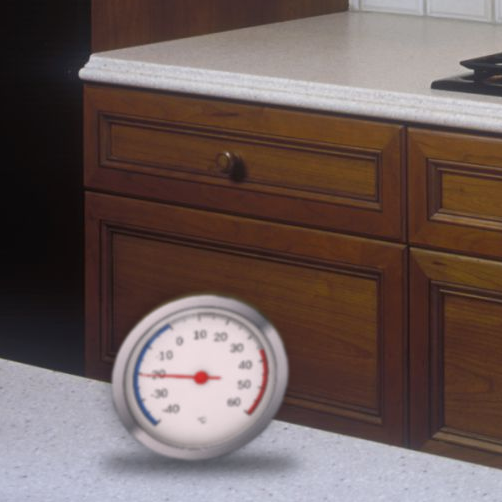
-20 (°C)
